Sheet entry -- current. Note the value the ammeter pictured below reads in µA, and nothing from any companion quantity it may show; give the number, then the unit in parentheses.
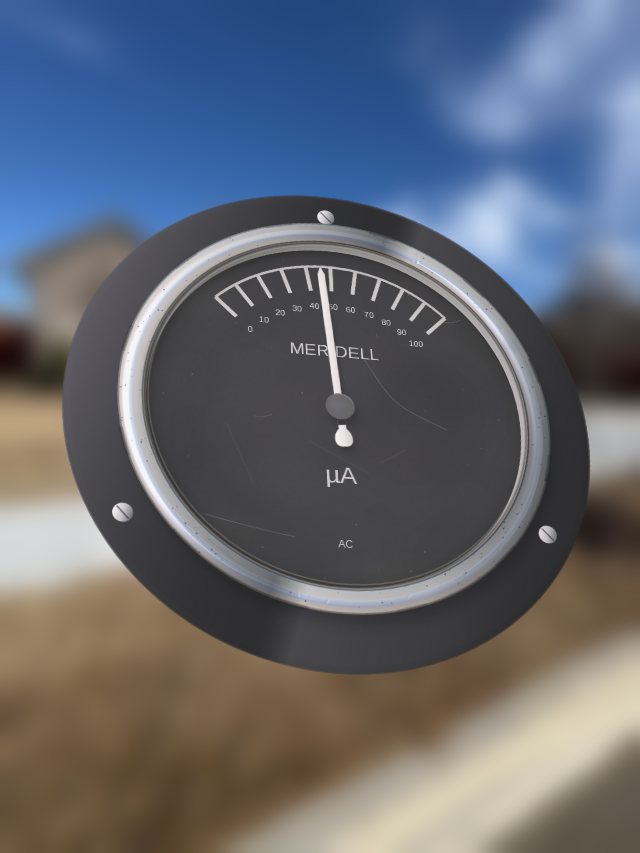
45 (µA)
